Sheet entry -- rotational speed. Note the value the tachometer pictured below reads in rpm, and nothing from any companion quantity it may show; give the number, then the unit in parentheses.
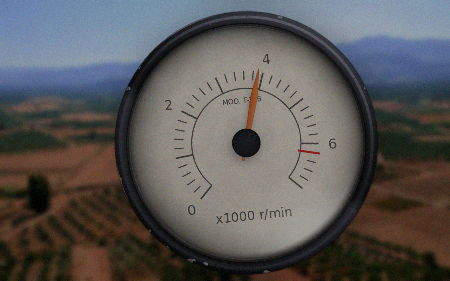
3900 (rpm)
